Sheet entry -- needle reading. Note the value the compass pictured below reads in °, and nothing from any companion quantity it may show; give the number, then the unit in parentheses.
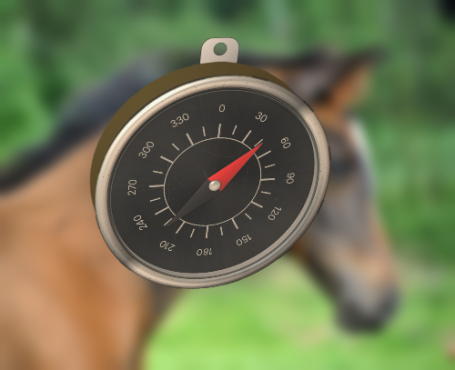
45 (°)
